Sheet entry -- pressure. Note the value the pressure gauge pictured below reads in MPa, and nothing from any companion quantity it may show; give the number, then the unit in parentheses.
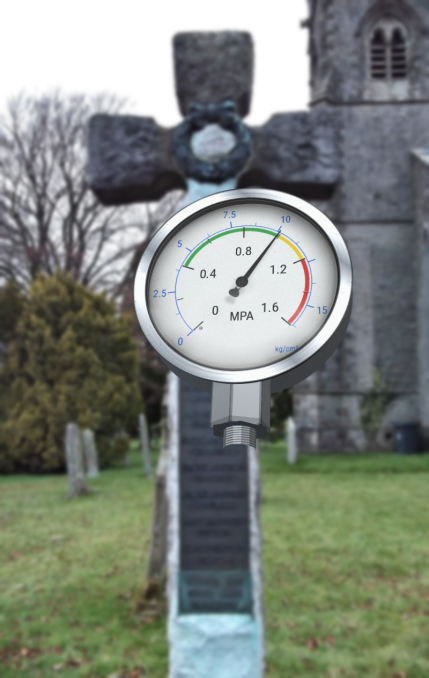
1 (MPa)
